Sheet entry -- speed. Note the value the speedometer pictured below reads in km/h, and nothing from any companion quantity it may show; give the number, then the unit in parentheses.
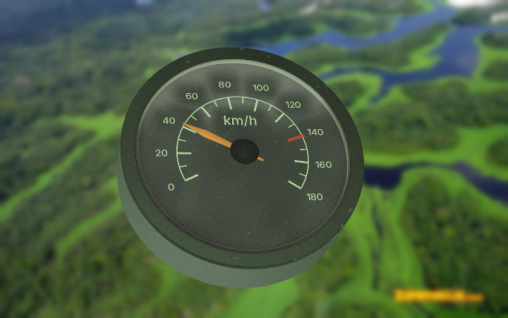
40 (km/h)
